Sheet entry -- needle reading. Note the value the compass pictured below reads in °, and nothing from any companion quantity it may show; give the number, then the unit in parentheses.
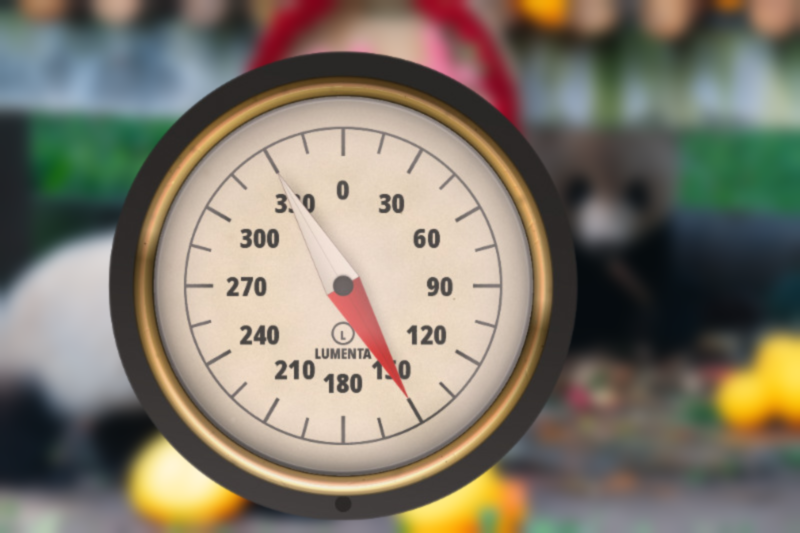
150 (°)
